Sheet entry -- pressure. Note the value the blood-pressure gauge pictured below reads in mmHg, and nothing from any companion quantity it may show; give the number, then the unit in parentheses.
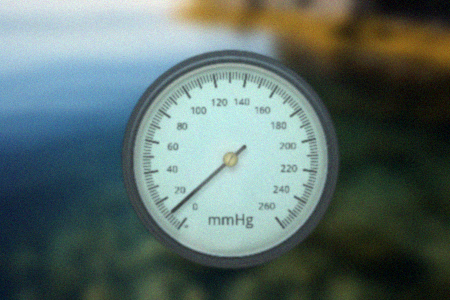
10 (mmHg)
